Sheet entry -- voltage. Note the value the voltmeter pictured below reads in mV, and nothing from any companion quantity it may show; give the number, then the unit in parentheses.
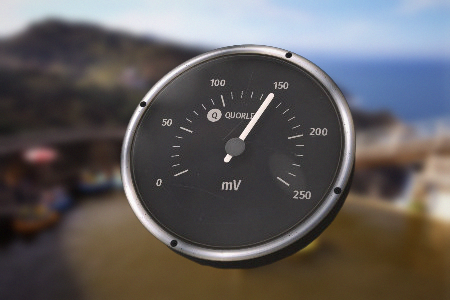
150 (mV)
